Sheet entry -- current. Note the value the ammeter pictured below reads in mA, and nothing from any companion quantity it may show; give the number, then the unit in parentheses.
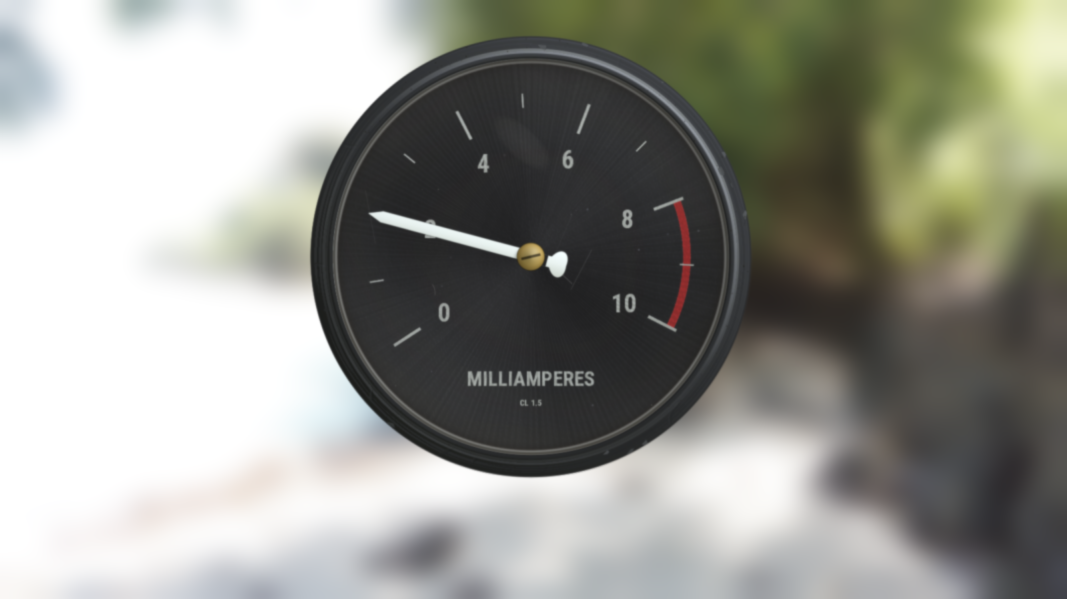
2 (mA)
